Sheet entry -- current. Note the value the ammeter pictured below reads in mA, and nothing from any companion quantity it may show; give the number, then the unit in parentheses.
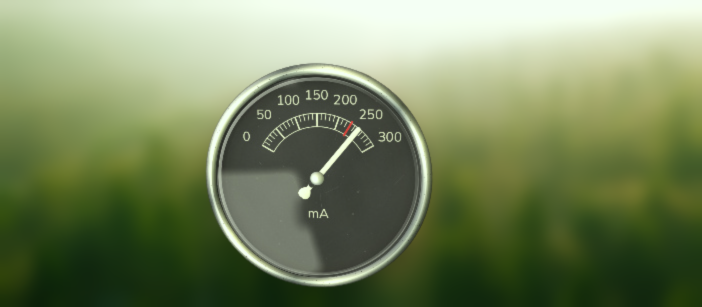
250 (mA)
